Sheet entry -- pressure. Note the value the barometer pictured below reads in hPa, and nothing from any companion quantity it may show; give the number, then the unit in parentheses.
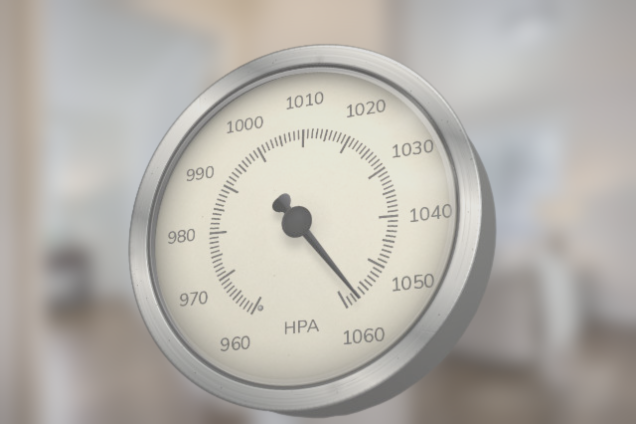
1057 (hPa)
